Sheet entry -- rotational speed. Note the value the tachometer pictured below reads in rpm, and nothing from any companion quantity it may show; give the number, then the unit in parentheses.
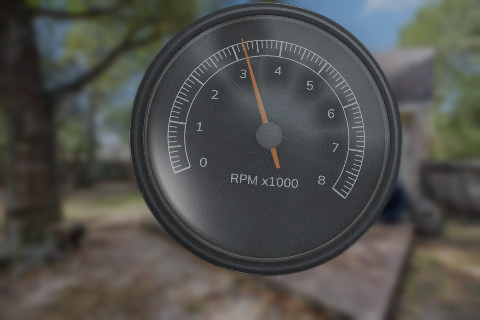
3200 (rpm)
